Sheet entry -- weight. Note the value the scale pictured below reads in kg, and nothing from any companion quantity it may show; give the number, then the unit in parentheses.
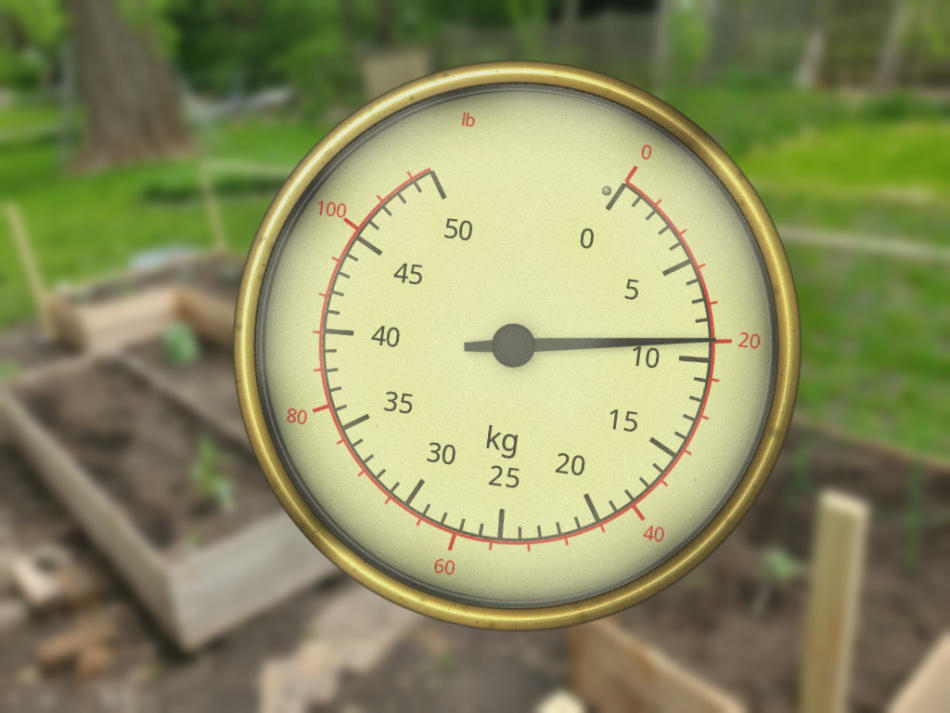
9 (kg)
